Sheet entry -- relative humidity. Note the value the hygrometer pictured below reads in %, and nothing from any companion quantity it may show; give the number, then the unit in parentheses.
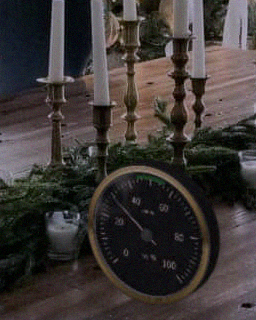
30 (%)
